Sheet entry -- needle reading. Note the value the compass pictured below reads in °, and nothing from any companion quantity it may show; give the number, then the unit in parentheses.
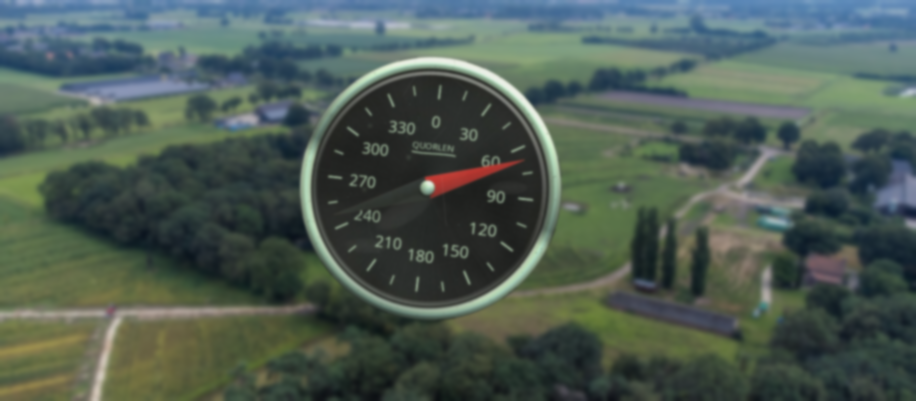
67.5 (°)
